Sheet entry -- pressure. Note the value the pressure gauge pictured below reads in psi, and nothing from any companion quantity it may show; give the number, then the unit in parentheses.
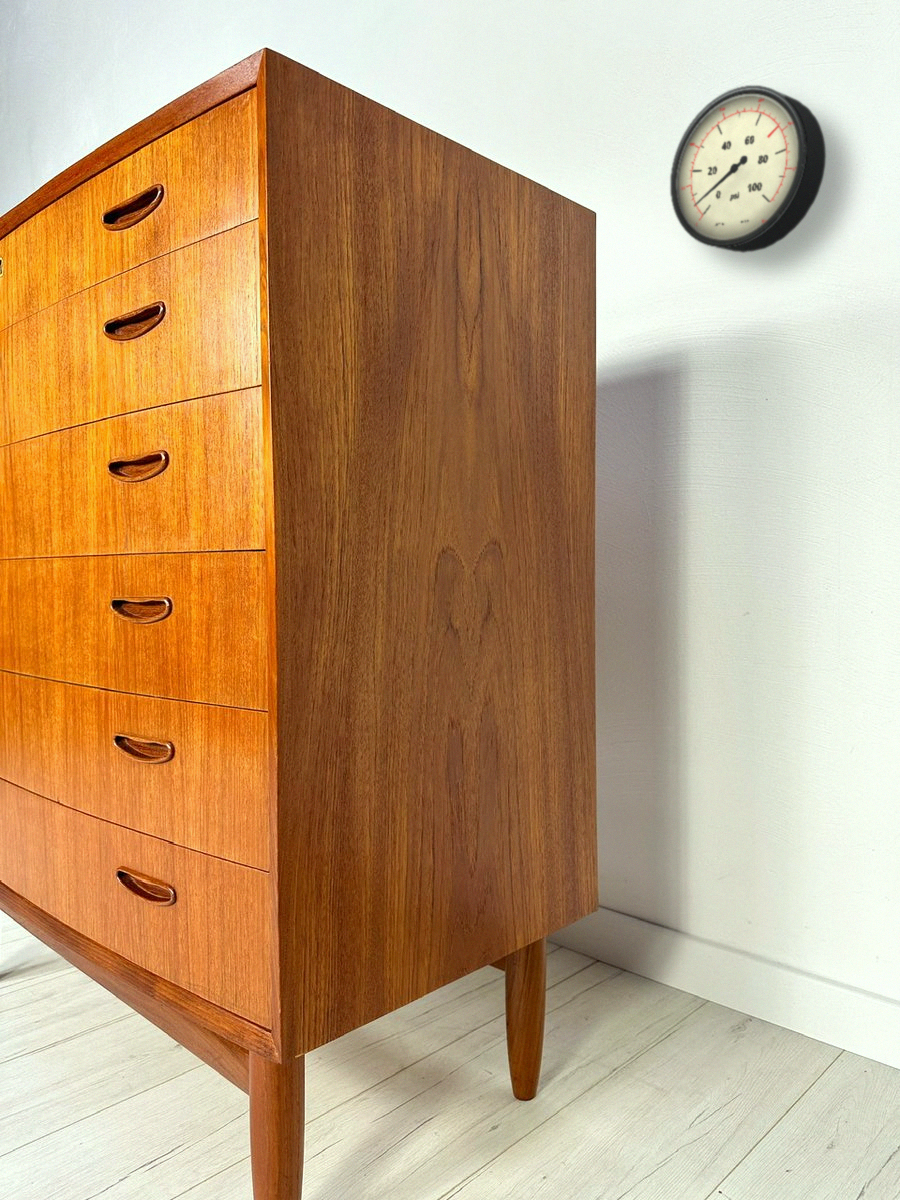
5 (psi)
